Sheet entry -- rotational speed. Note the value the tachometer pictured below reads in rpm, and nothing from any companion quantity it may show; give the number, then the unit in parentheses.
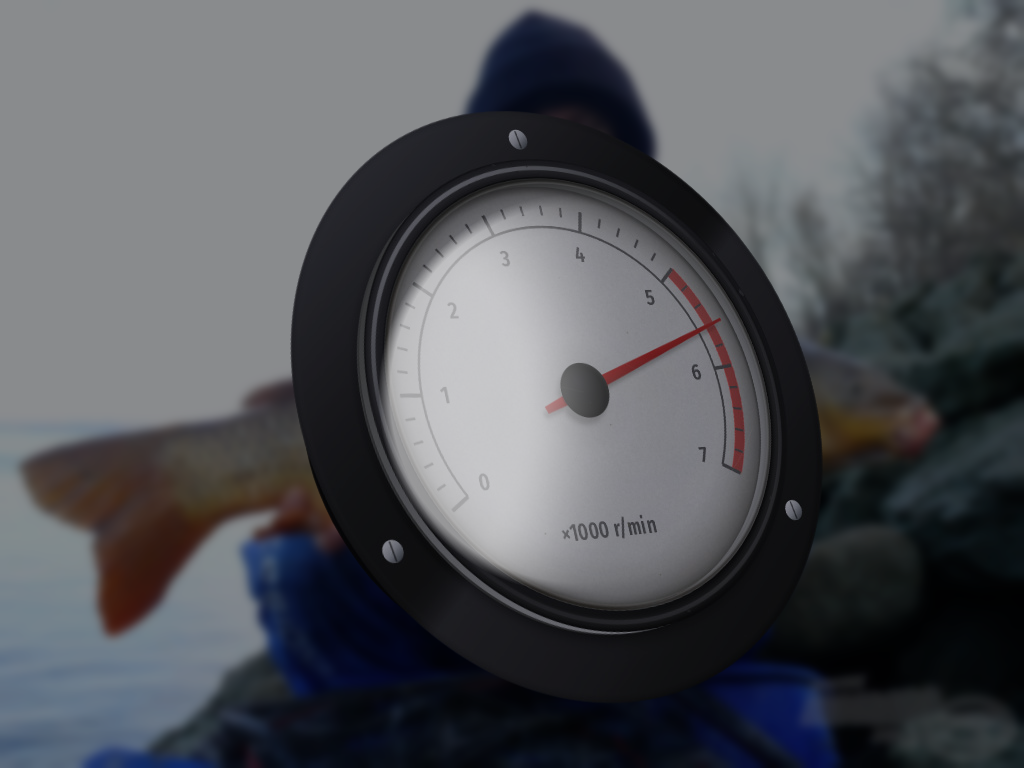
5600 (rpm)
